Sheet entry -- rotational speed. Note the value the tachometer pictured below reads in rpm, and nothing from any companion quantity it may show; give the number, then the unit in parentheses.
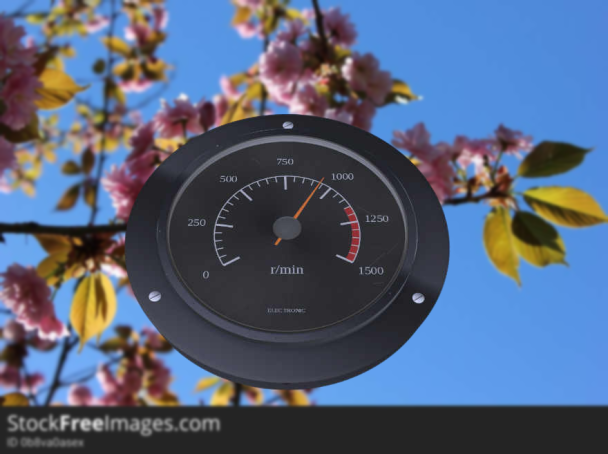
950 (rpm)
